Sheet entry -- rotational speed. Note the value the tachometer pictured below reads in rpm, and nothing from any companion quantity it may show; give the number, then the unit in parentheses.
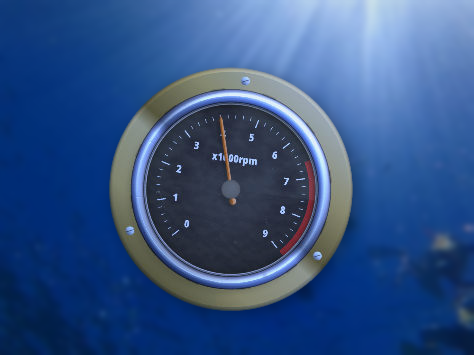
4000 (rpm)
